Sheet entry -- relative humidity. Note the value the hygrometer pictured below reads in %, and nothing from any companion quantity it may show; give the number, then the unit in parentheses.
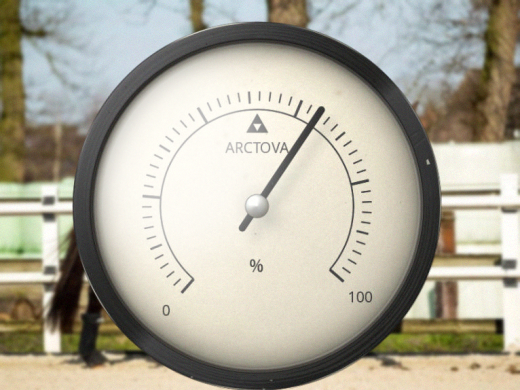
64 (%)
